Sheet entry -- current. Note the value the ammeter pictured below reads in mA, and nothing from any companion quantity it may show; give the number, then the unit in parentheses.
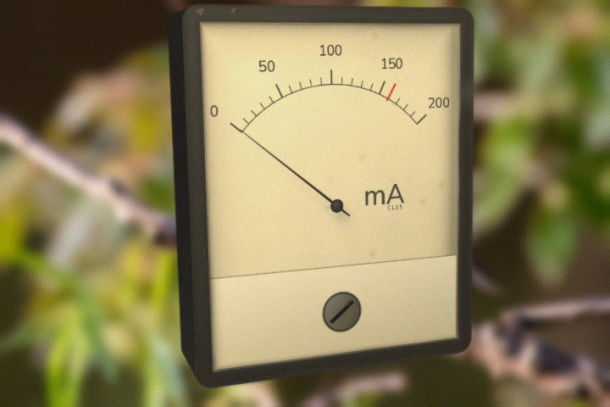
0 (mA)
